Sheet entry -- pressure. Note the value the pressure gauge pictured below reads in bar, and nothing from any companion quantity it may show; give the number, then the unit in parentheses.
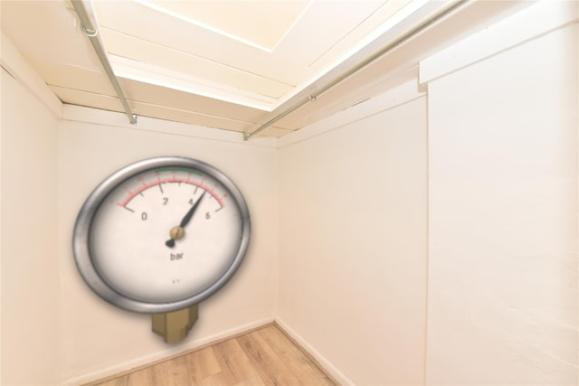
4.5 (bar)
